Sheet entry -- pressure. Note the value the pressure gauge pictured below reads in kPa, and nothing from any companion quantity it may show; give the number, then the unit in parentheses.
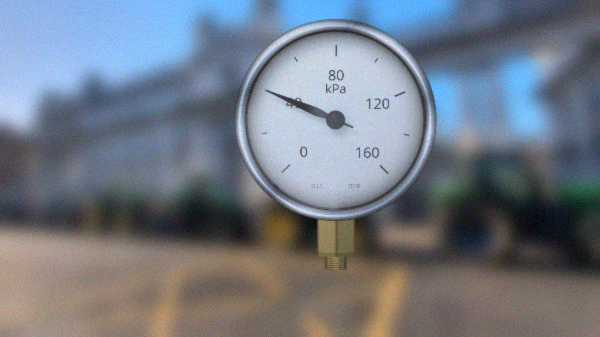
40 (kPa)
